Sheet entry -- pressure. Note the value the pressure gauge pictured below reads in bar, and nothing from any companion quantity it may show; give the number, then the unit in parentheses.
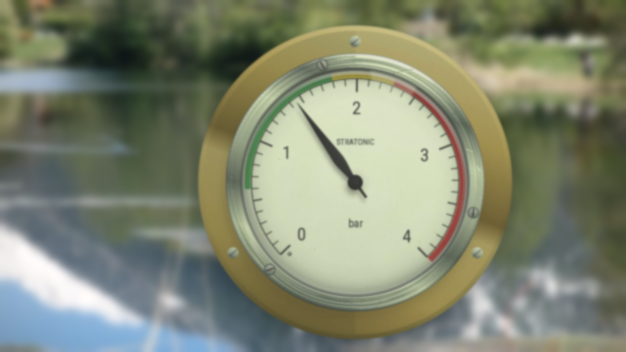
1.45 (bar)
